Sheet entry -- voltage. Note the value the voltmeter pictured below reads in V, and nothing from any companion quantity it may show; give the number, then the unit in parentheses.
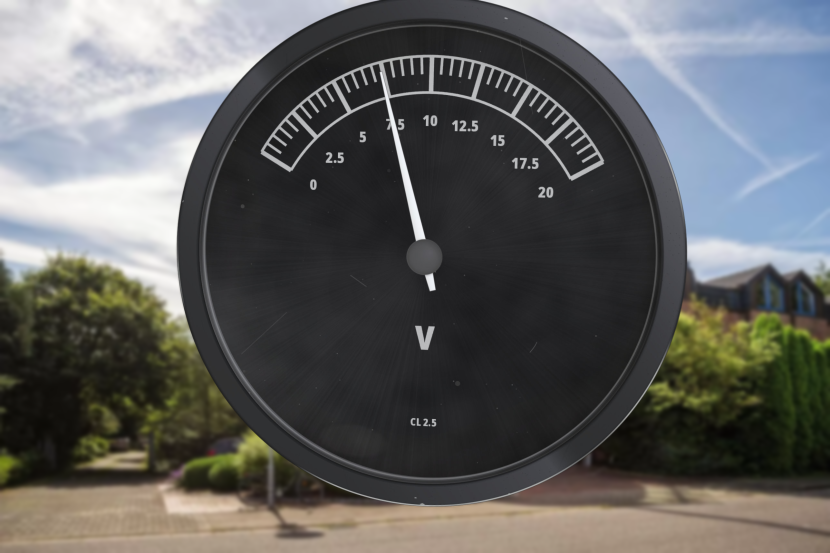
7.5 (V)
